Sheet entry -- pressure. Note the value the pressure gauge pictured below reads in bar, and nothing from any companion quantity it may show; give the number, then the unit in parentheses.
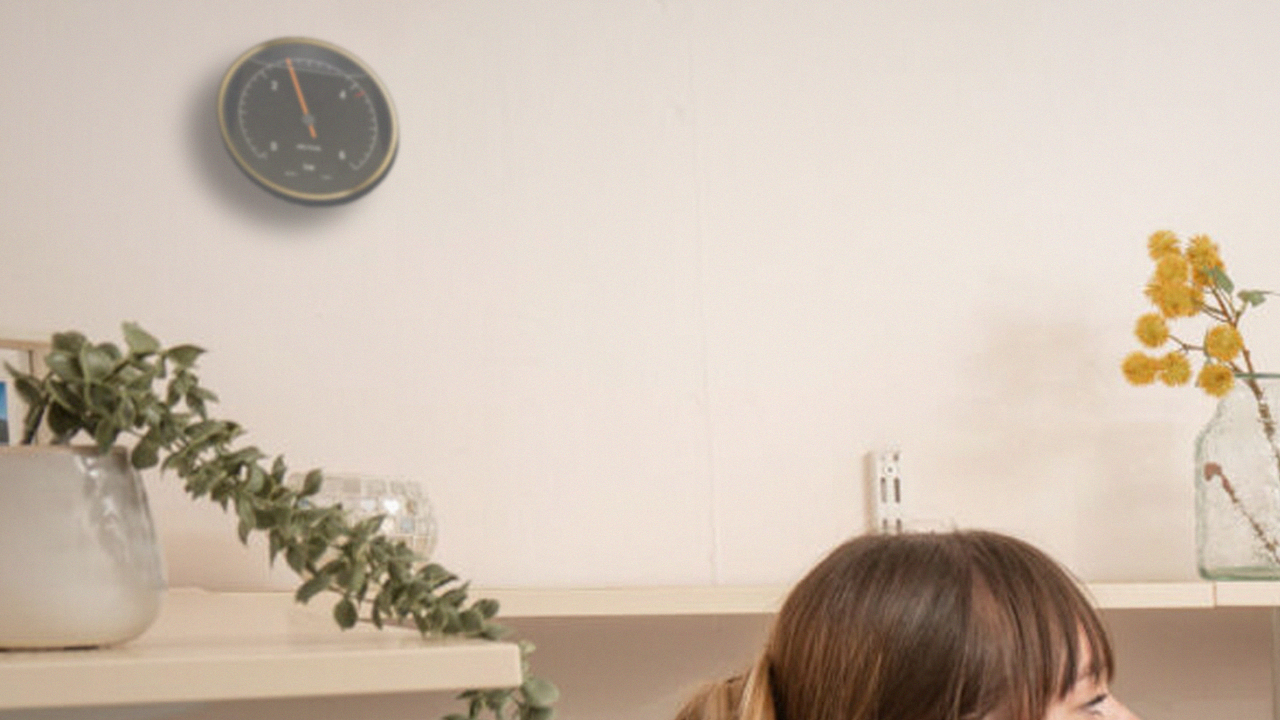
2.6 (bar)
